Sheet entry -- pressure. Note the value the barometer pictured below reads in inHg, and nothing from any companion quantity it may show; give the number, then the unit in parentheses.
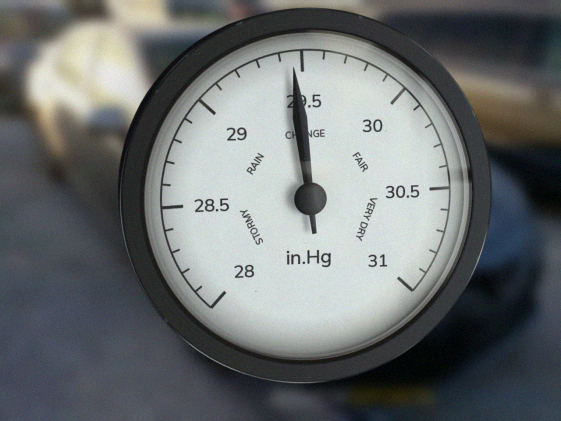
29.45 (inHg)
